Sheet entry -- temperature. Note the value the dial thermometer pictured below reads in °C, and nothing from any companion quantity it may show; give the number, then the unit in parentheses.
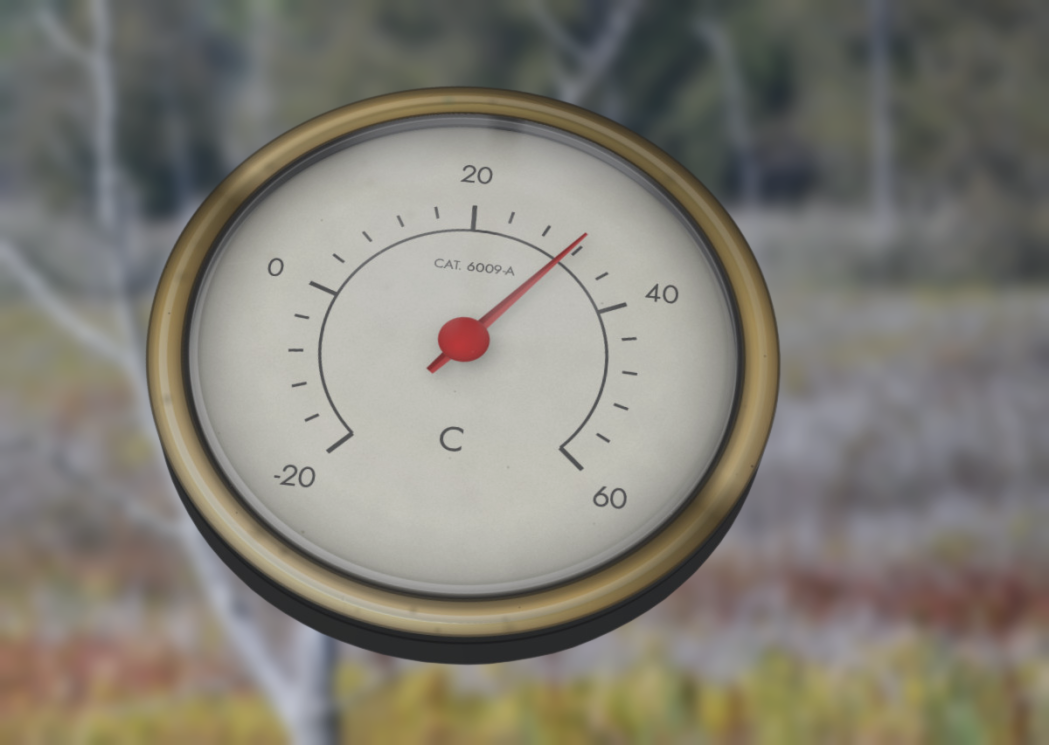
32 (°C)
